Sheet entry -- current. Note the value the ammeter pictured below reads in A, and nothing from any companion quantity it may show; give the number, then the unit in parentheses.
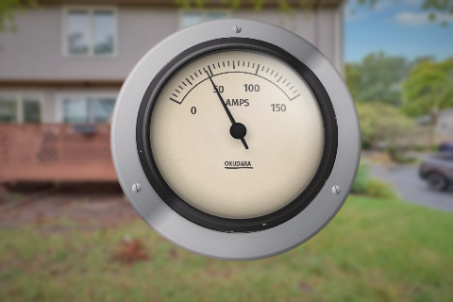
45 (A)
